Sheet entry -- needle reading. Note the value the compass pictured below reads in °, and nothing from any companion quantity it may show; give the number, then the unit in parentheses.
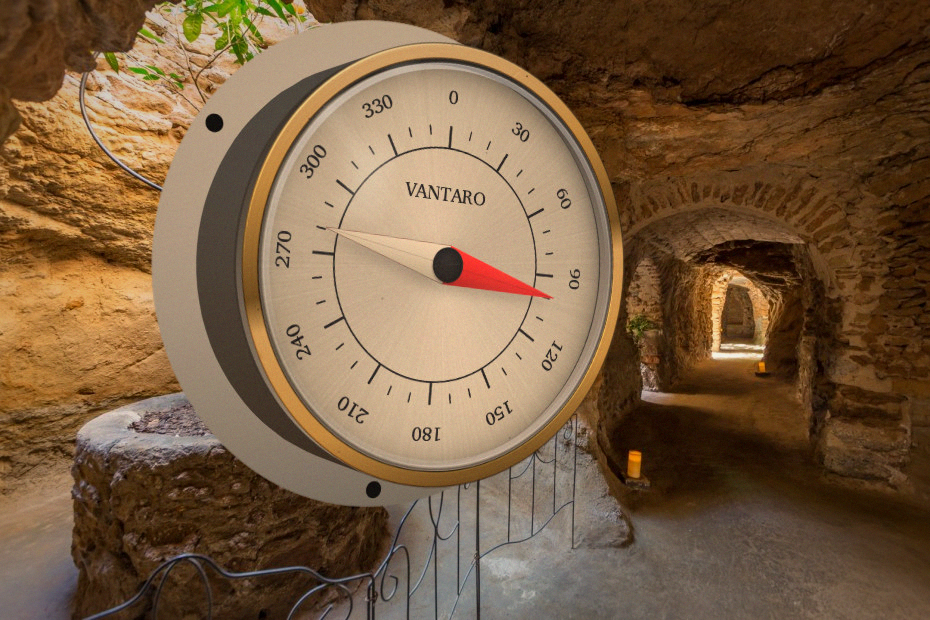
100 (°)
